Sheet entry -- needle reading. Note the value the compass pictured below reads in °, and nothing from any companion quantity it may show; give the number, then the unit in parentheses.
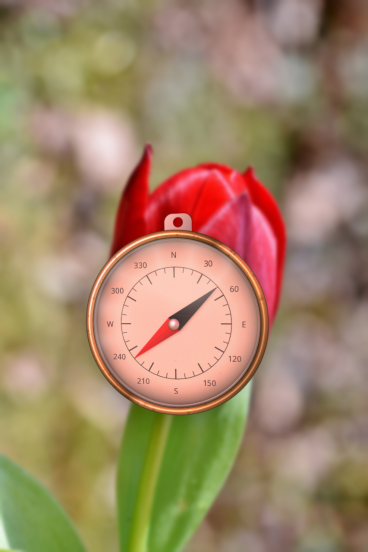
230 (°)
